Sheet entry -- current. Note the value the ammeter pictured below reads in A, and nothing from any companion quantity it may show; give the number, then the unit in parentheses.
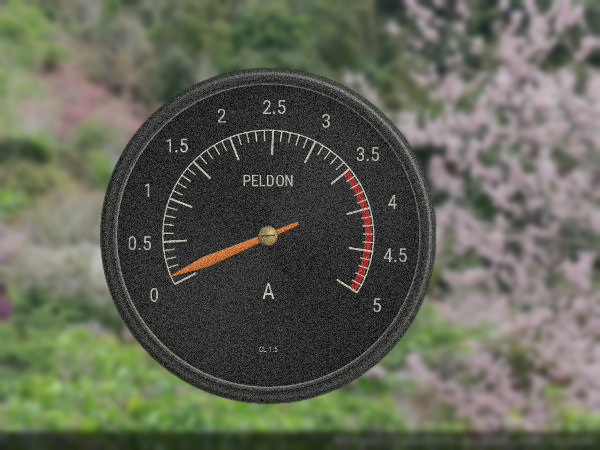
0.1 (A)
